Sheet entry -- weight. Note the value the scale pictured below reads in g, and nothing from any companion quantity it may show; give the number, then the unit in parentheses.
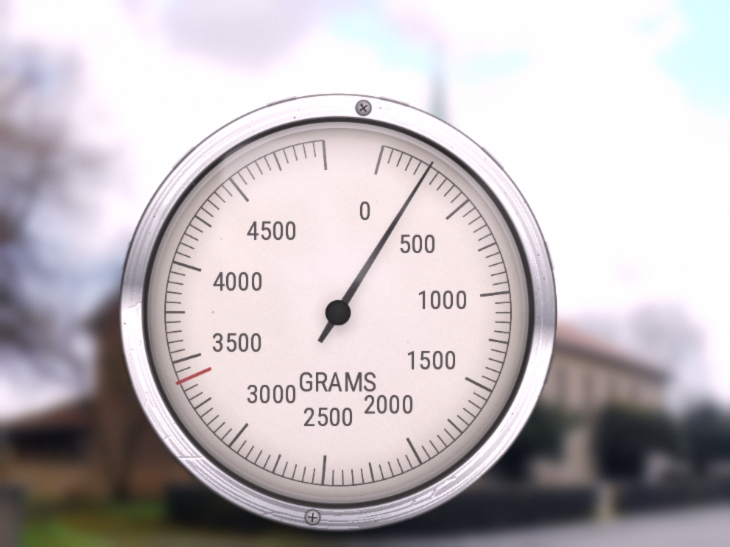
250 (g)
